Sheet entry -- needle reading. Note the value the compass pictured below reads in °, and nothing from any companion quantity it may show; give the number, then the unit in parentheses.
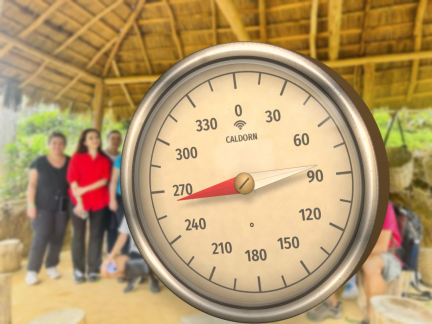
262.5 (°)
